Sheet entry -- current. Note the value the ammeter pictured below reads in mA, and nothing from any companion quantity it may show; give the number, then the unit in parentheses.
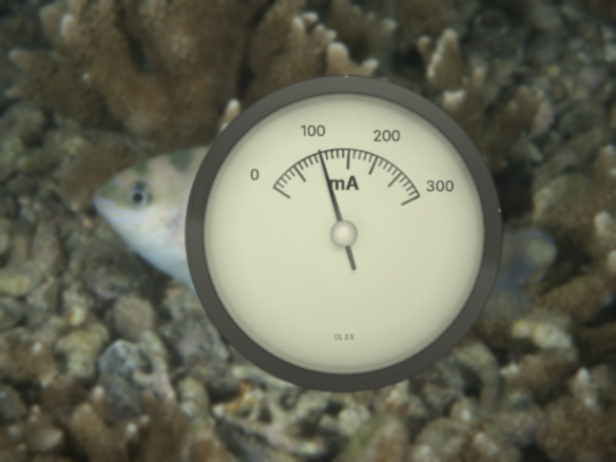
100 (mA)
